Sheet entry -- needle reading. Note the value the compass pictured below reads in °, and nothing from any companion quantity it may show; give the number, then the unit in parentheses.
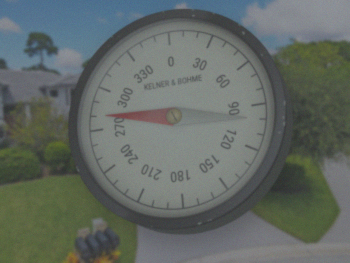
280 (°)
